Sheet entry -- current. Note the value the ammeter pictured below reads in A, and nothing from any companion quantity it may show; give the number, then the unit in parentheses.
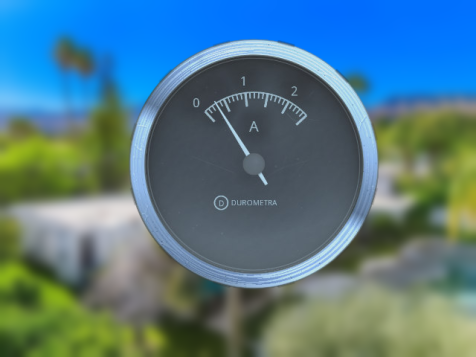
0.3 (A)
